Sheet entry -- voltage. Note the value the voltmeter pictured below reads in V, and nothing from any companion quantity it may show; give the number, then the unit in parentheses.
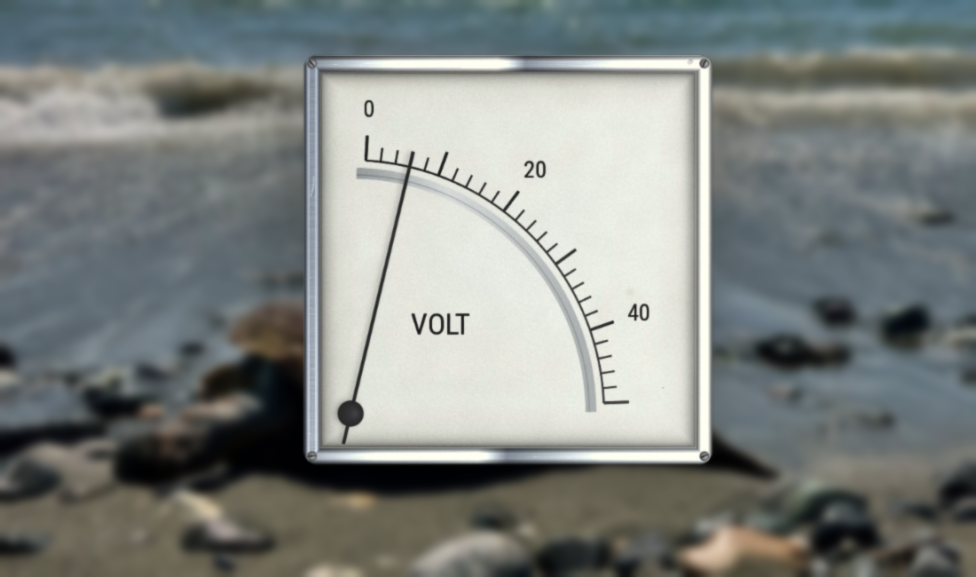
6 (V)
